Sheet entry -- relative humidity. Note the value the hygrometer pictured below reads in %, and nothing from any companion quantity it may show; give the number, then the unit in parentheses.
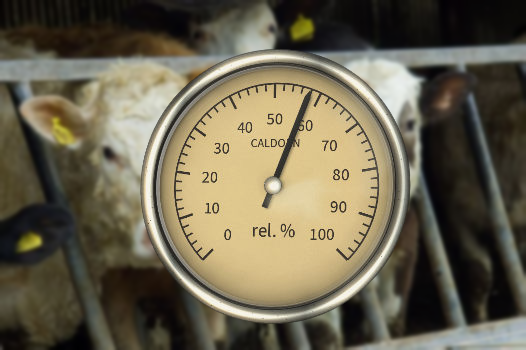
58 (%)
